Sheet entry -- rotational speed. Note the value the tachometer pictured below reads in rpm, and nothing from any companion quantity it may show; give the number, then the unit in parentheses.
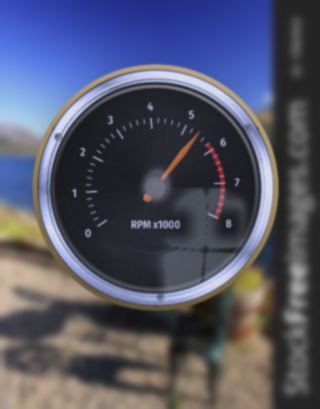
5400 (rpm)
